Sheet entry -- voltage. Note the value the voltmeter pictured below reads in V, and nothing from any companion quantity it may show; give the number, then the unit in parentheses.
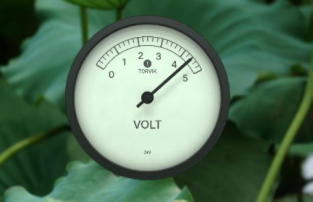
4.4 (V)
